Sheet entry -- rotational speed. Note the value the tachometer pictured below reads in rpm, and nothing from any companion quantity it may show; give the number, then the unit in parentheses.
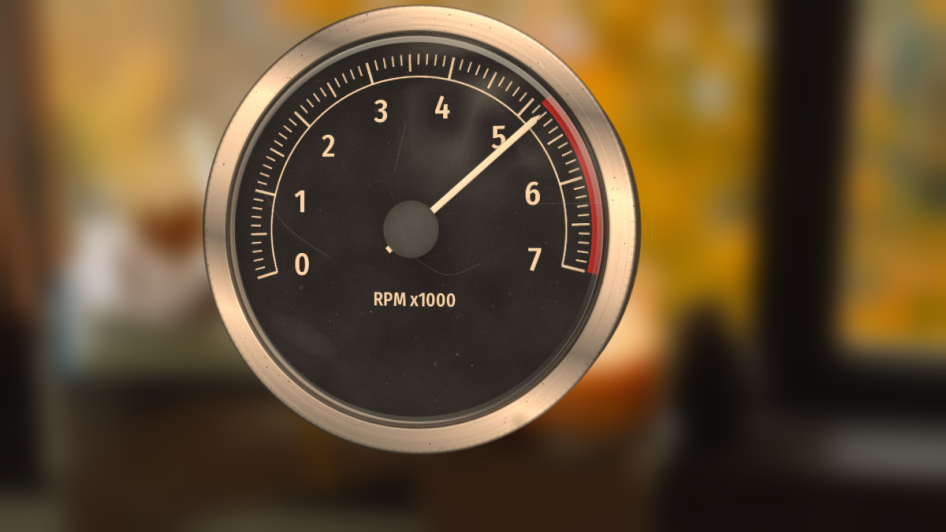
5200 (rpm)
